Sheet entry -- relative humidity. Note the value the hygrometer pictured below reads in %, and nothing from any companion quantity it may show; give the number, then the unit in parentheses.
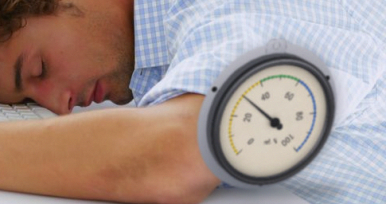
30 (%)
